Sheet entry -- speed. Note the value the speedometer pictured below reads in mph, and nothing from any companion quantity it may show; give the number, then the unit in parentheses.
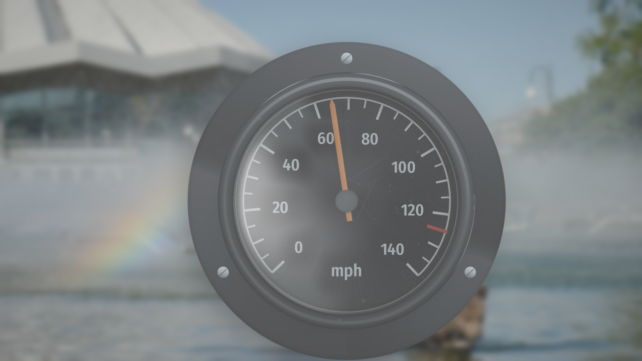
65 (mph)
